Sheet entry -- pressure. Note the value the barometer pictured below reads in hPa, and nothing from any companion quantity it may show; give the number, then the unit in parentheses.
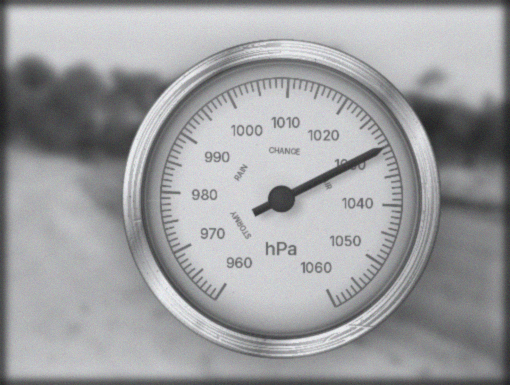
1030 (hPa)
